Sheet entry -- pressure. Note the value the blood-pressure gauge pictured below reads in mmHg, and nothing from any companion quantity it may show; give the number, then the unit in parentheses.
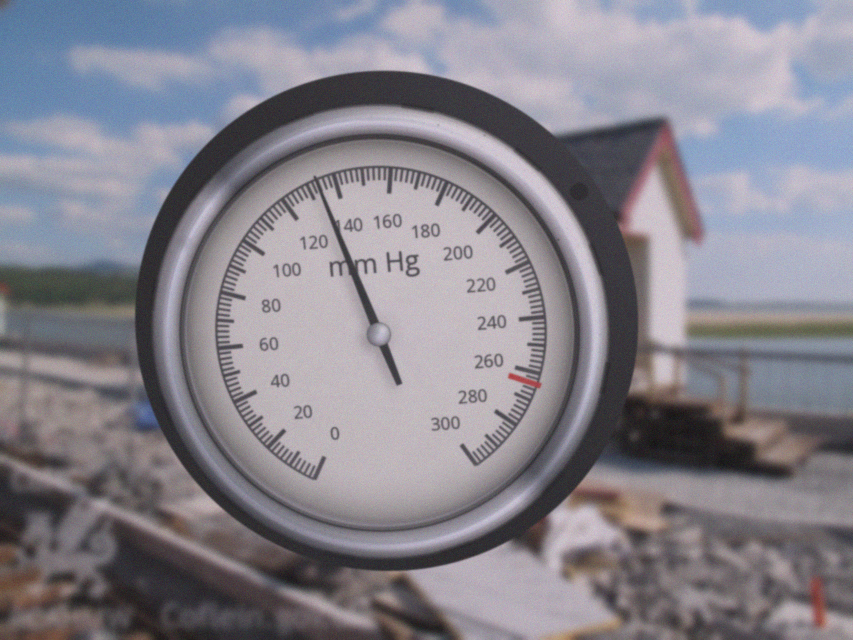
134 (mmHg)
